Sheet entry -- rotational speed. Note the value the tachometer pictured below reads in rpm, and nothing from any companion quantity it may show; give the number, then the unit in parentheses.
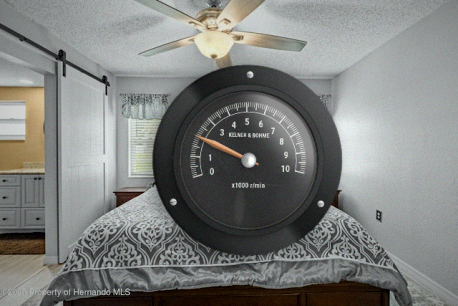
2000 (rpm)
